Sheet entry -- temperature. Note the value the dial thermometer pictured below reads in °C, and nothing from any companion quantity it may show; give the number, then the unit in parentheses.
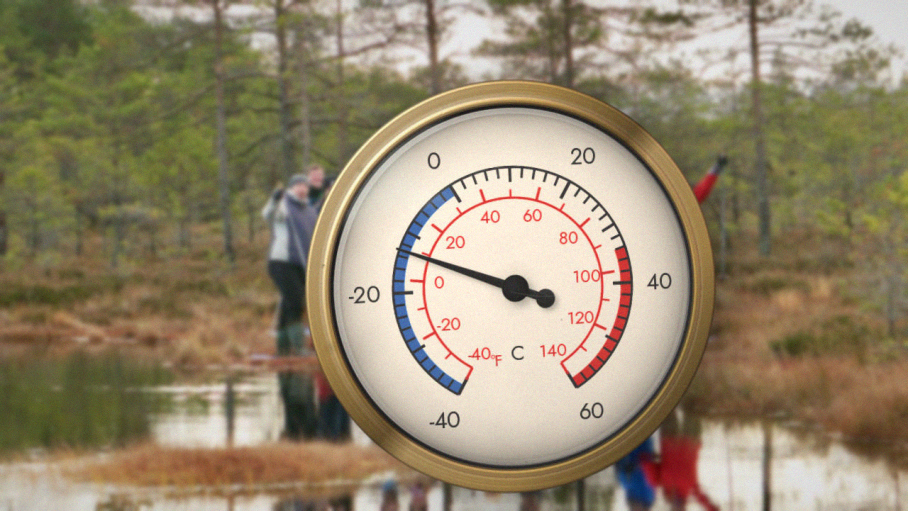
-13 (°C)
